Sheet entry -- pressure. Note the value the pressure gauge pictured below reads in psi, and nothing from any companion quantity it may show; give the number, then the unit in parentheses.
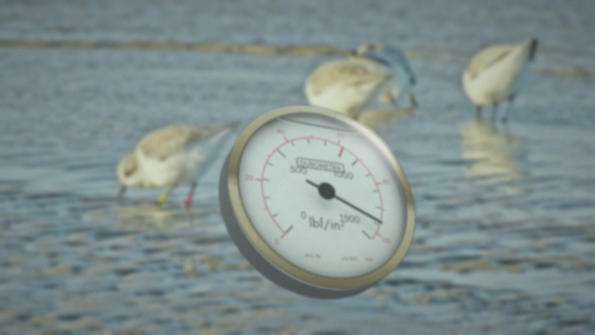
1400 (psi)
